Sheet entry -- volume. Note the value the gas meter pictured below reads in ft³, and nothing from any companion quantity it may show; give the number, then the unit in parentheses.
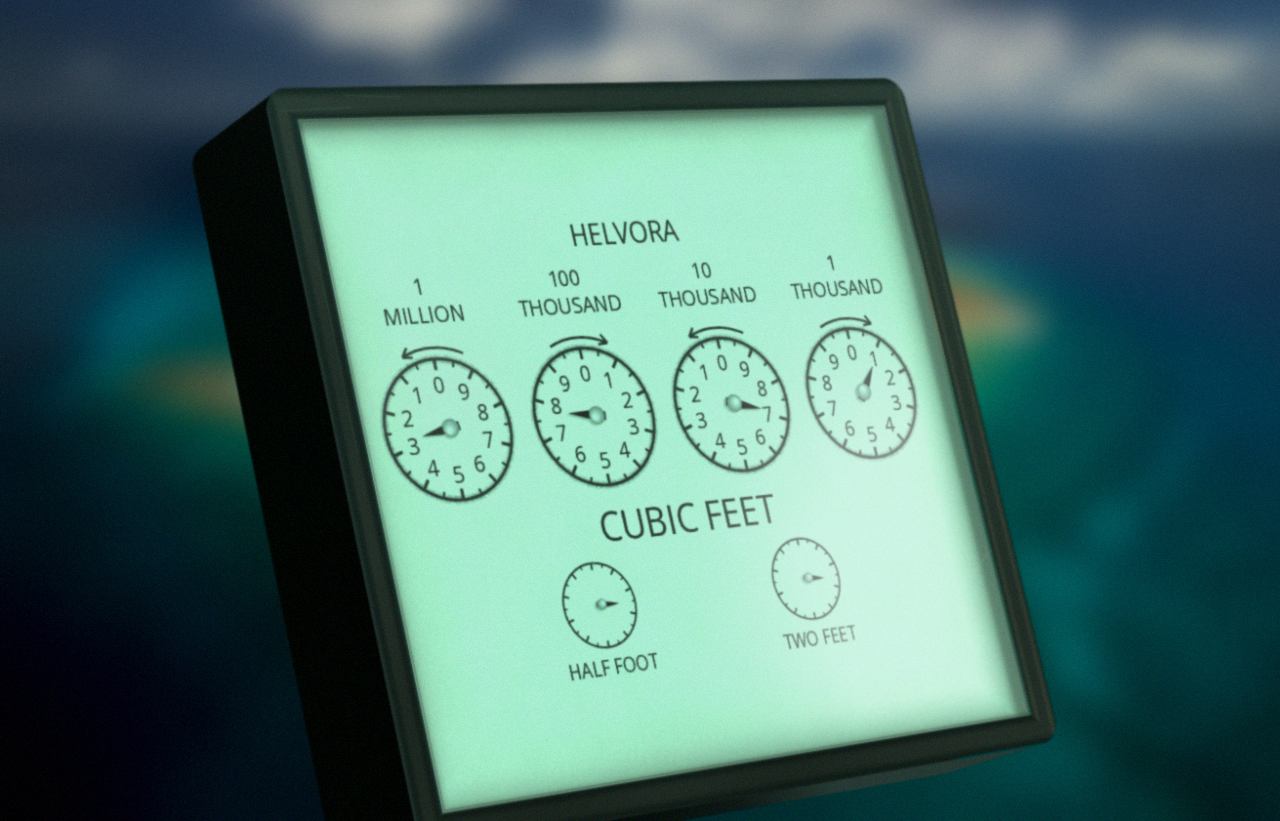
277100 (ft³)
